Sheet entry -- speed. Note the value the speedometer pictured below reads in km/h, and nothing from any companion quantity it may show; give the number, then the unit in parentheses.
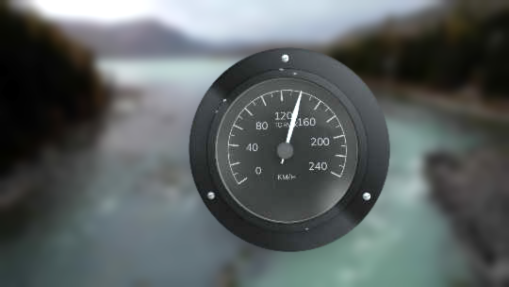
140 (km/h)
